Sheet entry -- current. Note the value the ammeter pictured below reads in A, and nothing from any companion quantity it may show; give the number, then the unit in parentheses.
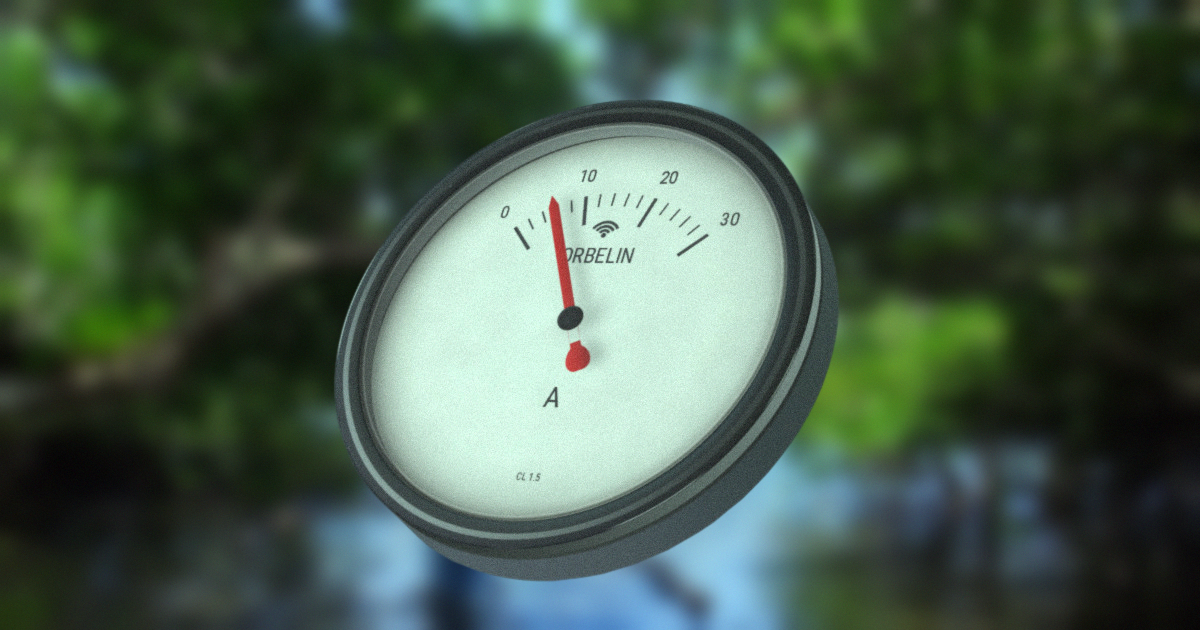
6 (A)
